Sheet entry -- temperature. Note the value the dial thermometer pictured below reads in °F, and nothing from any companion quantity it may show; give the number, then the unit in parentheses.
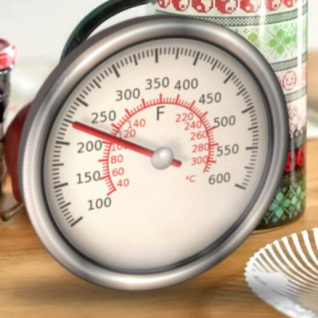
225 (°F)
